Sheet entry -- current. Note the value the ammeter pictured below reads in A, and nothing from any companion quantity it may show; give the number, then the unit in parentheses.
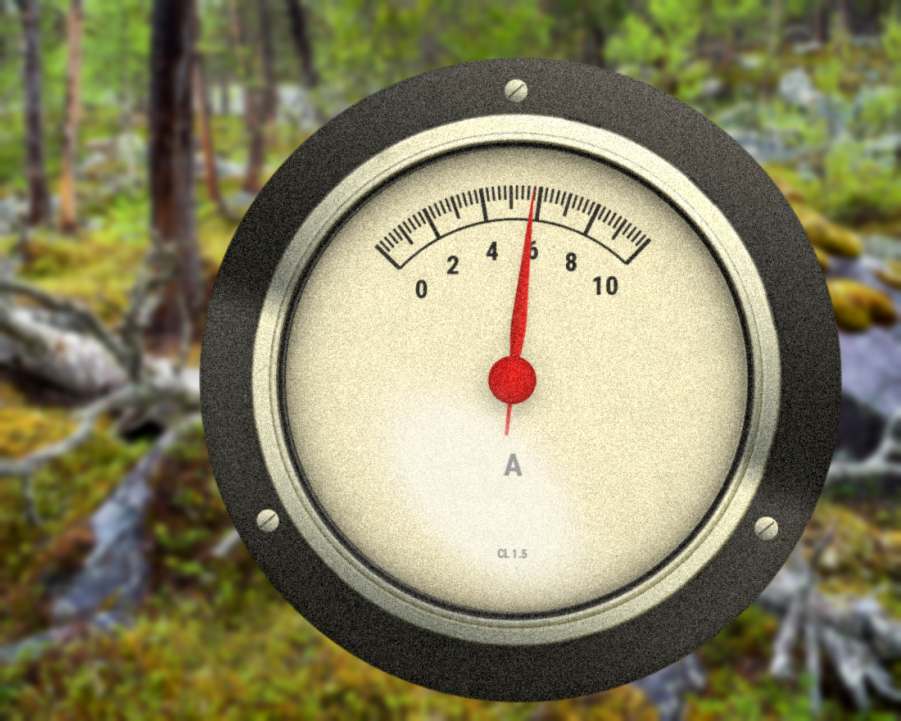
5.8 (A)
